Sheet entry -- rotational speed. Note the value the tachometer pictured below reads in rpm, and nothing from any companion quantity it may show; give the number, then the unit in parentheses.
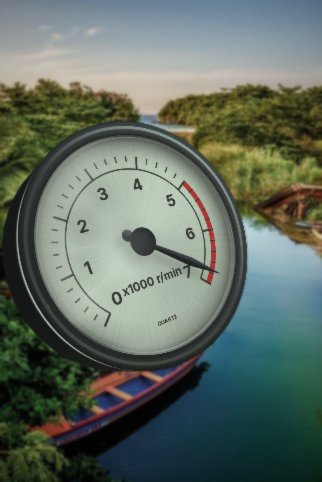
6800 (rpm)
